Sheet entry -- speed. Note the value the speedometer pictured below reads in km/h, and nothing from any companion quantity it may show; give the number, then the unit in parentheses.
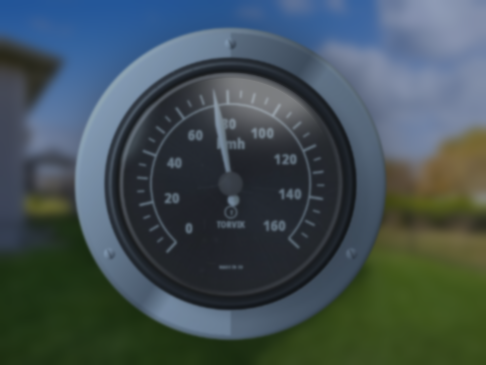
75 (km/h)
